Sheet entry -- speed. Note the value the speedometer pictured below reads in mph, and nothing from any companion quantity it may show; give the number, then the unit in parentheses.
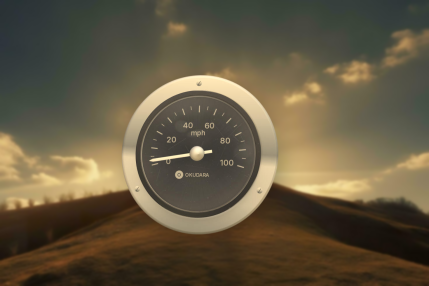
2.5 (mph)
